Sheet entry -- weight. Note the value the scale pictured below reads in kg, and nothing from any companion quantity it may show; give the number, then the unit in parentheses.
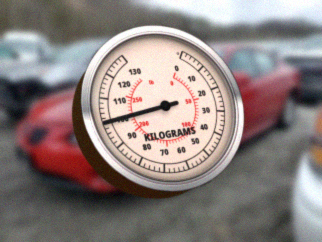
100 (kg)
